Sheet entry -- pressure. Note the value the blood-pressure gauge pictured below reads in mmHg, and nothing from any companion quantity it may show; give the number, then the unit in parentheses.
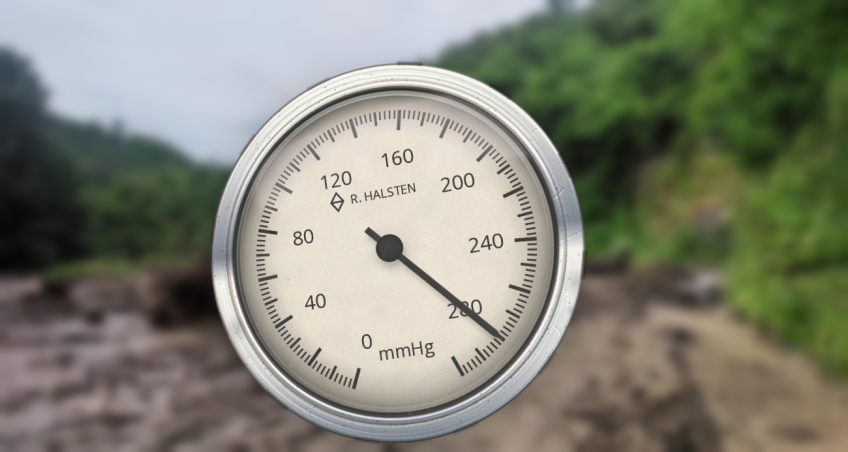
280 (mmHg)
